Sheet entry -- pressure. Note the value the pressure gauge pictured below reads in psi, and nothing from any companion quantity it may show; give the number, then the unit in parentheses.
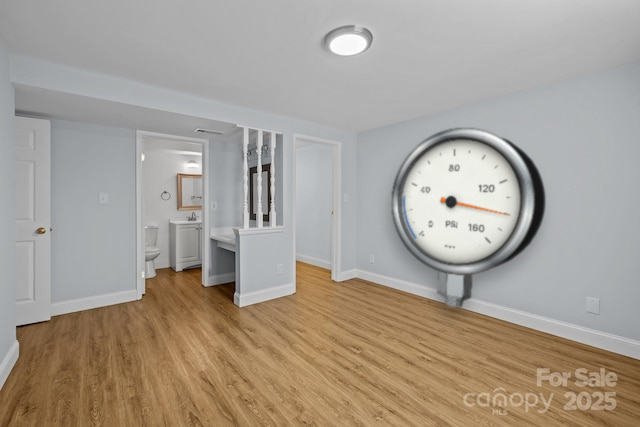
140 (psi)
